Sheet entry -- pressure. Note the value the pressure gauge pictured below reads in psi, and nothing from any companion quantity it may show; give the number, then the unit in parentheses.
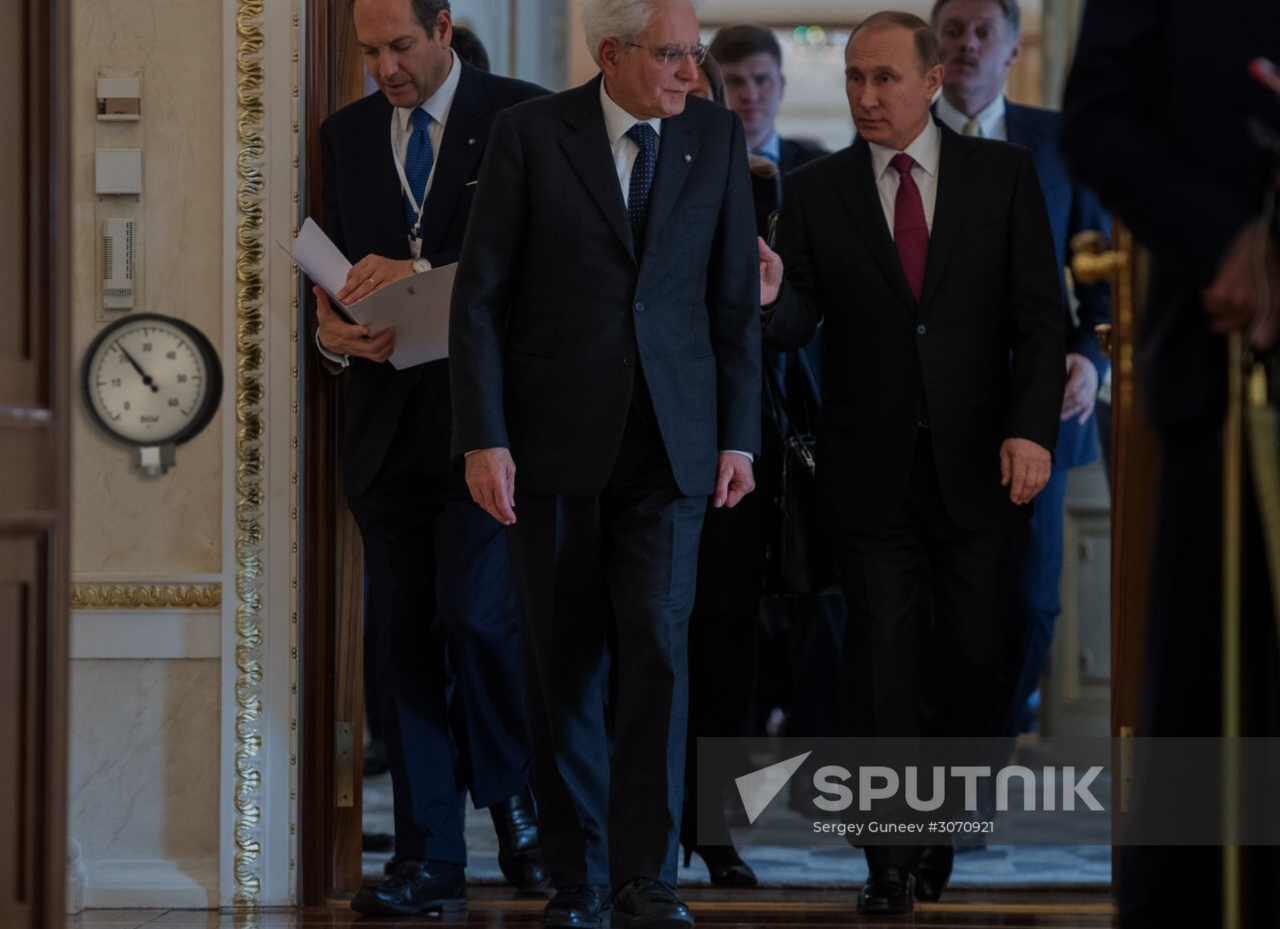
22 (psi)
